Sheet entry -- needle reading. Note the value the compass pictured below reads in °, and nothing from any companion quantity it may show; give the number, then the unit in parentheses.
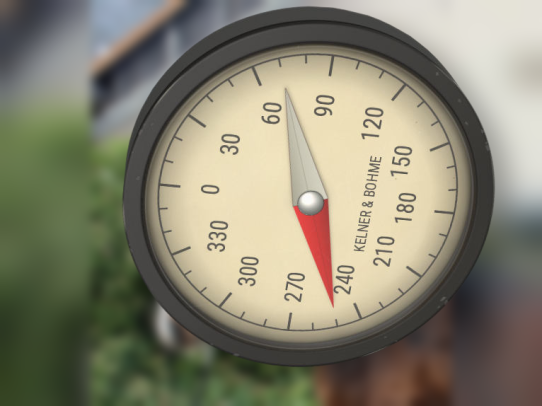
250 (°)
